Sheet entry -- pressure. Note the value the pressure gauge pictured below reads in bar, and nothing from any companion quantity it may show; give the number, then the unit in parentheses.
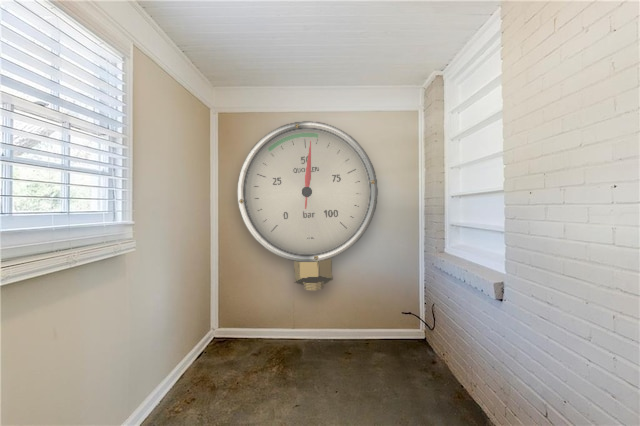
52.5 (bar)
